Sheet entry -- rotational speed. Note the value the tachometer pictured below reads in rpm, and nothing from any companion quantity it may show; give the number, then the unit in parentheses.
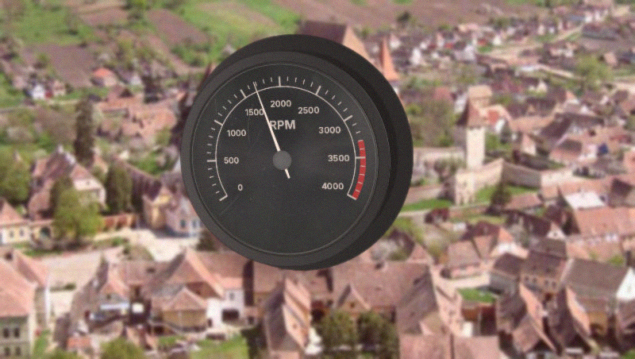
1700 (rpm)
